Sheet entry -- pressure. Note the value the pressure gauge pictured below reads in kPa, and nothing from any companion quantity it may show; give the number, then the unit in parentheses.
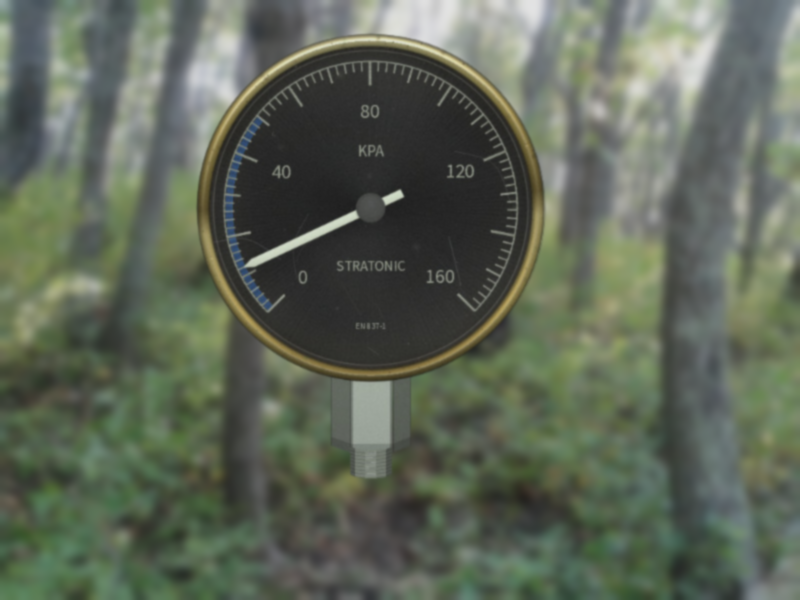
12 (kPa)
